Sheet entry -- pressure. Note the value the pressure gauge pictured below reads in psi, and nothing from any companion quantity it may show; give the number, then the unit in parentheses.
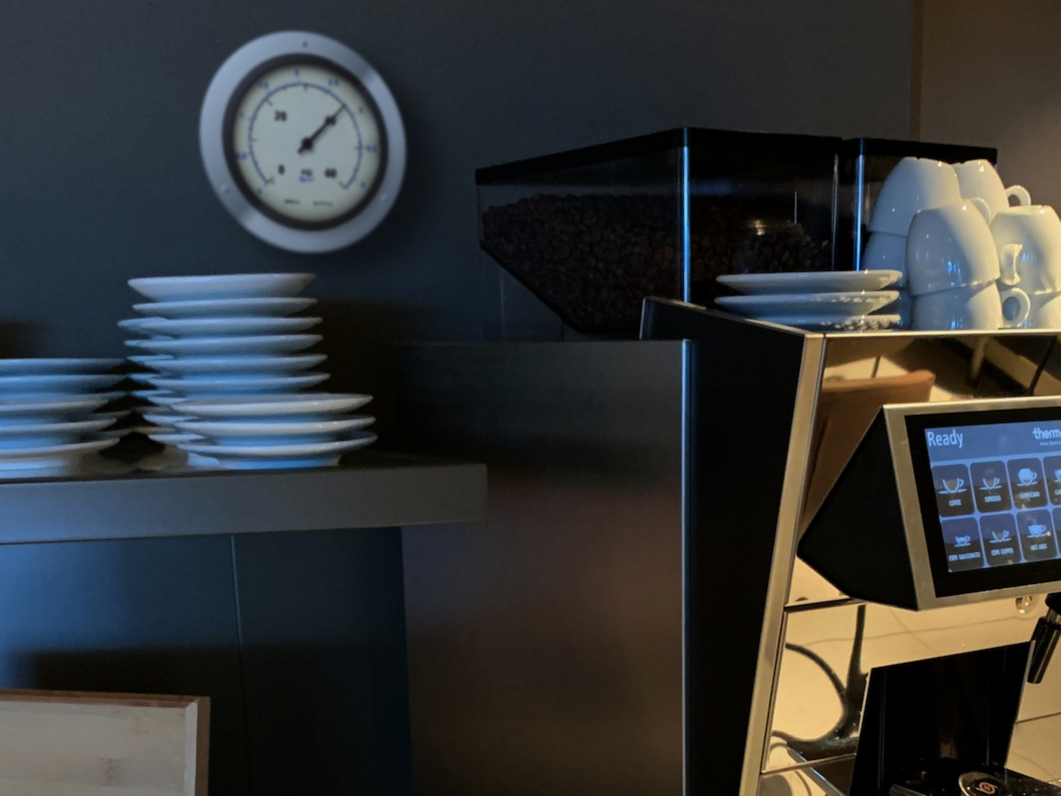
40 (psi)
